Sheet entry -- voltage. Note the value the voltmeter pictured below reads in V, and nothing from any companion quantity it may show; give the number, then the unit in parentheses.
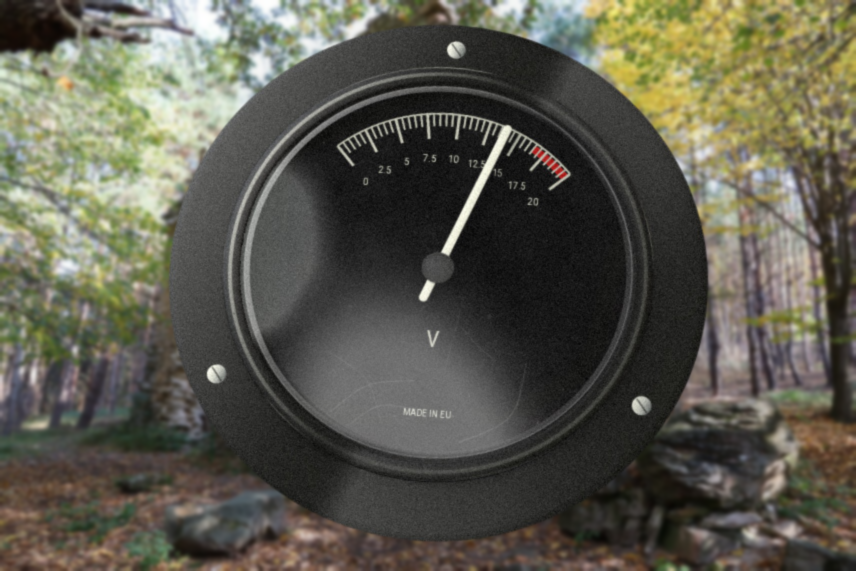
14 (V)
